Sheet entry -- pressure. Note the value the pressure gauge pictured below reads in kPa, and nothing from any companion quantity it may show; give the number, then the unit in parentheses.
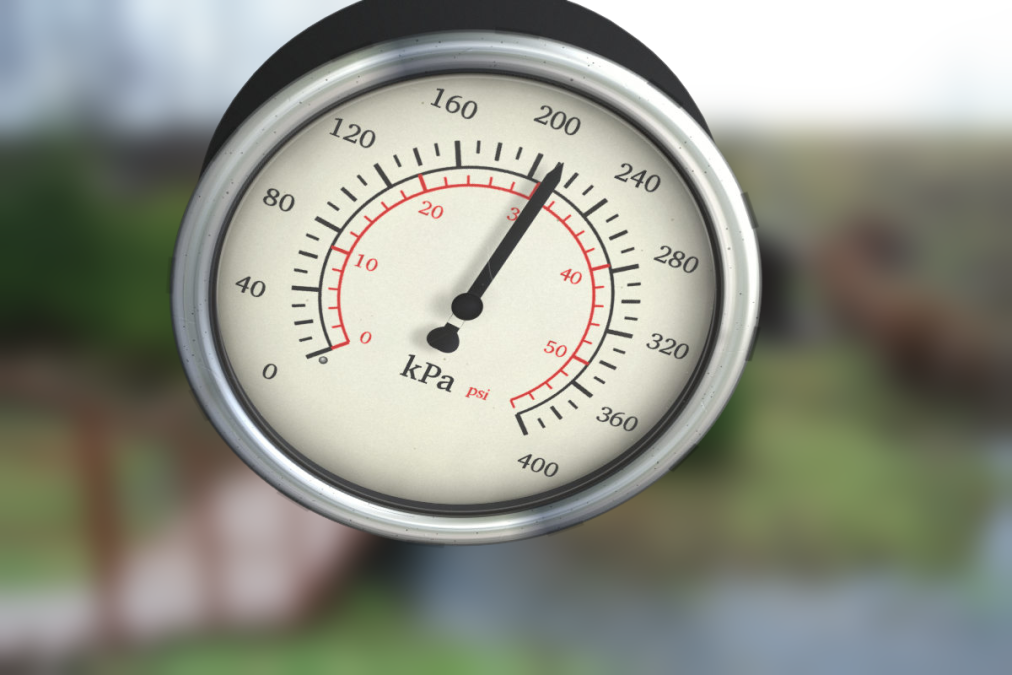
210 (kPa)
